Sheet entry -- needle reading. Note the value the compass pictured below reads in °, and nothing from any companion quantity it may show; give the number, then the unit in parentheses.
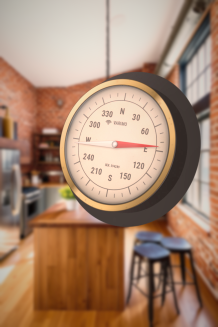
85 (°)
